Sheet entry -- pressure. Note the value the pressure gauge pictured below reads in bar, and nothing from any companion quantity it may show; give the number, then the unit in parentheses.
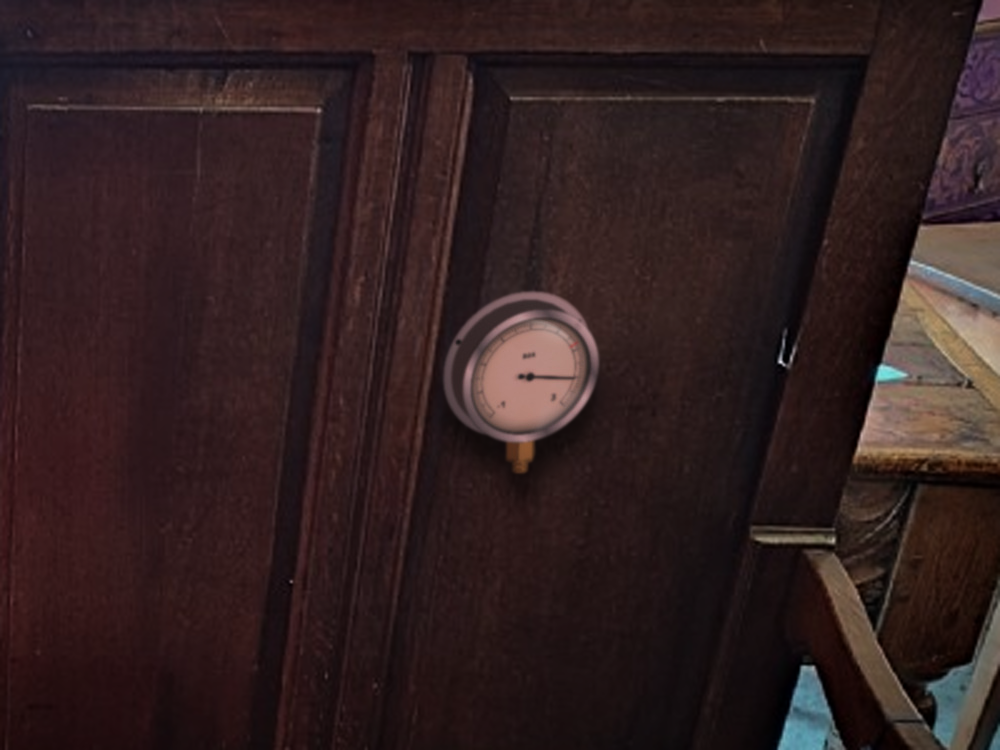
2.5 (bar)
